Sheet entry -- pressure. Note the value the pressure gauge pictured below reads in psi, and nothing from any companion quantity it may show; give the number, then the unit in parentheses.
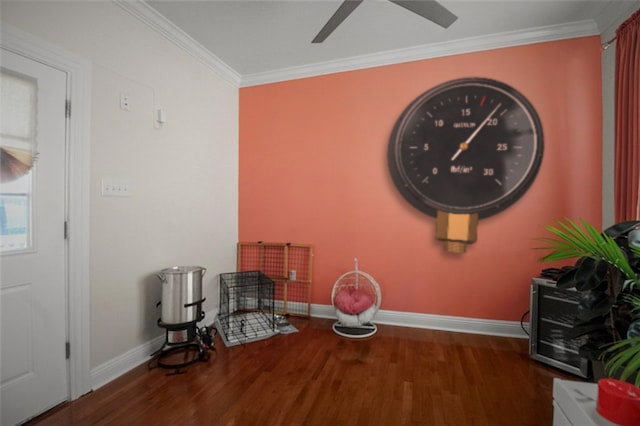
19 (psi)
